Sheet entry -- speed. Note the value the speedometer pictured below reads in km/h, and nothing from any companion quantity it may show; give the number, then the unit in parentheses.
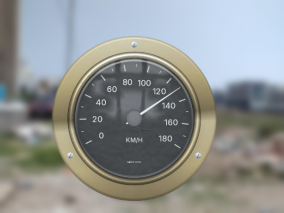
130 (km/h)
